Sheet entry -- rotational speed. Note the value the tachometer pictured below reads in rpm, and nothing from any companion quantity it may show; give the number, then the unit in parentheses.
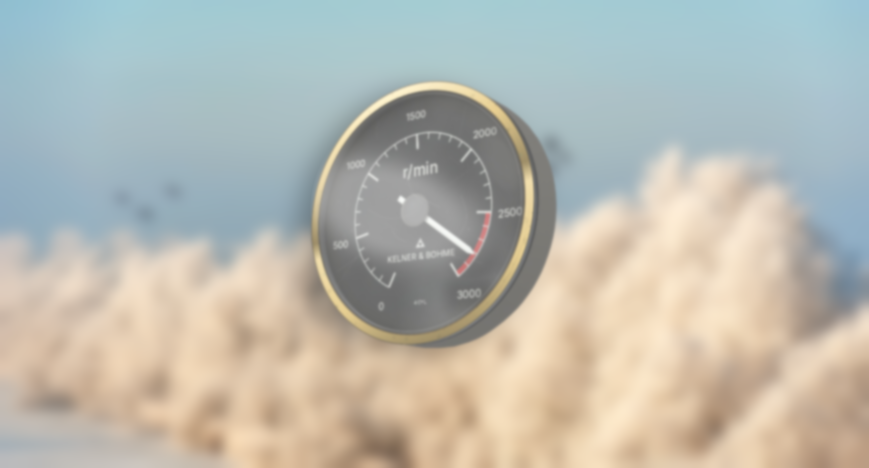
2800 (rpm)
